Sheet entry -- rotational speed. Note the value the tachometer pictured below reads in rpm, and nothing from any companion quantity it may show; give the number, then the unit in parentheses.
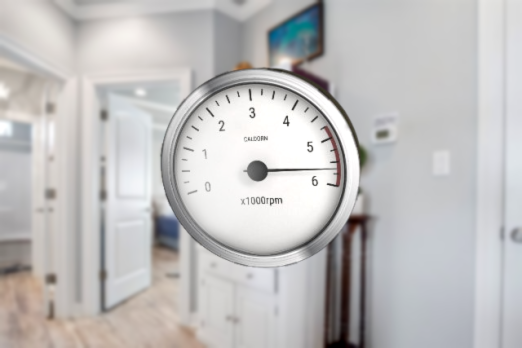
5625 (rpm)
